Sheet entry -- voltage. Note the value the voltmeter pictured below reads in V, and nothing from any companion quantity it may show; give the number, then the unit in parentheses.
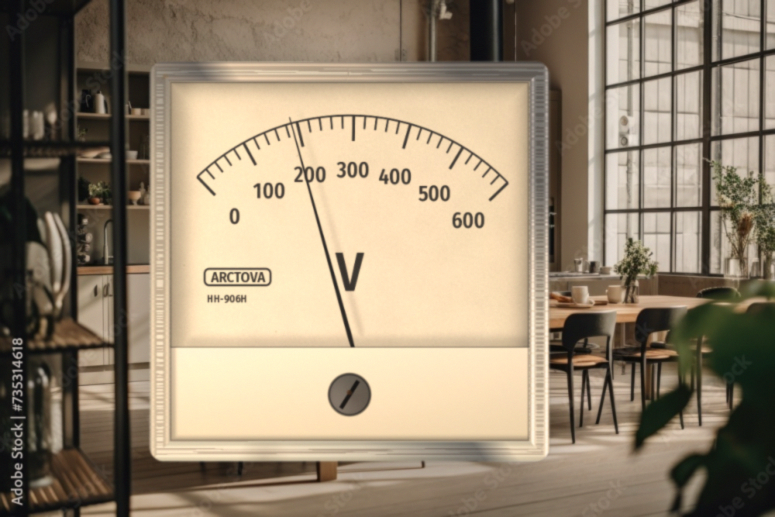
190 (V)
